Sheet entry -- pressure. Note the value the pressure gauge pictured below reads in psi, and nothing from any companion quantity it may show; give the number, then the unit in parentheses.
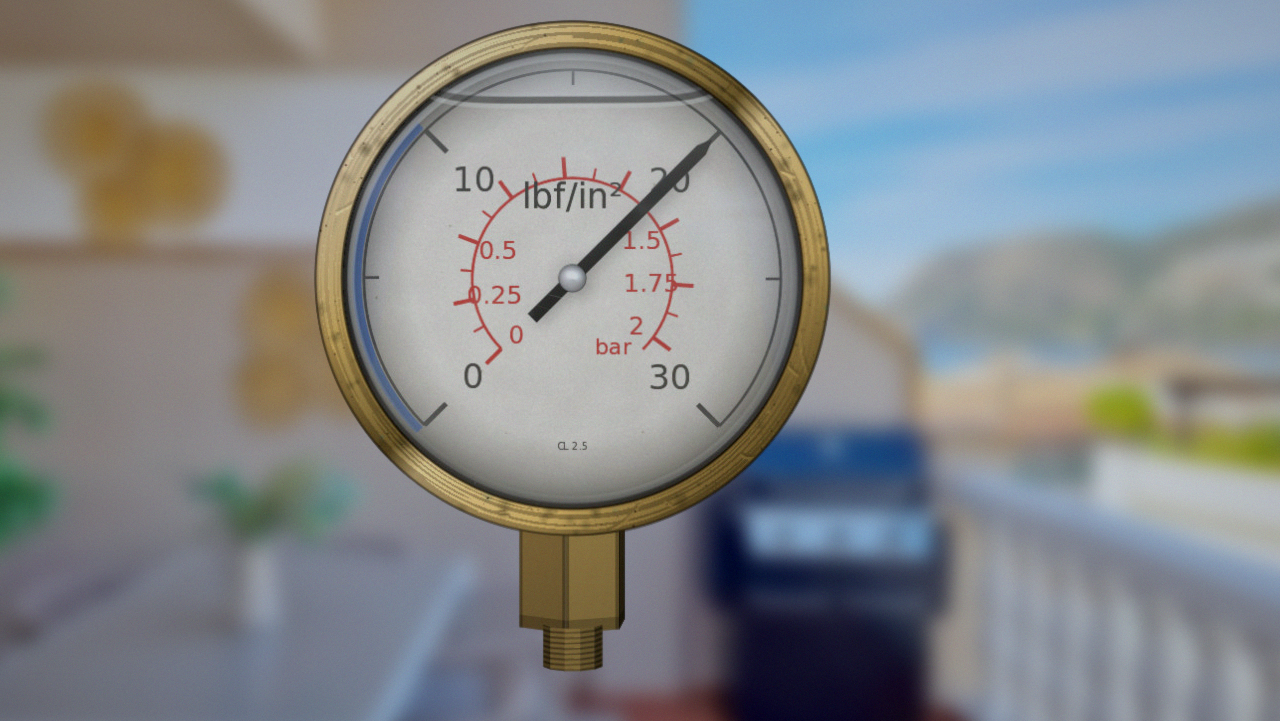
20 (psi)
